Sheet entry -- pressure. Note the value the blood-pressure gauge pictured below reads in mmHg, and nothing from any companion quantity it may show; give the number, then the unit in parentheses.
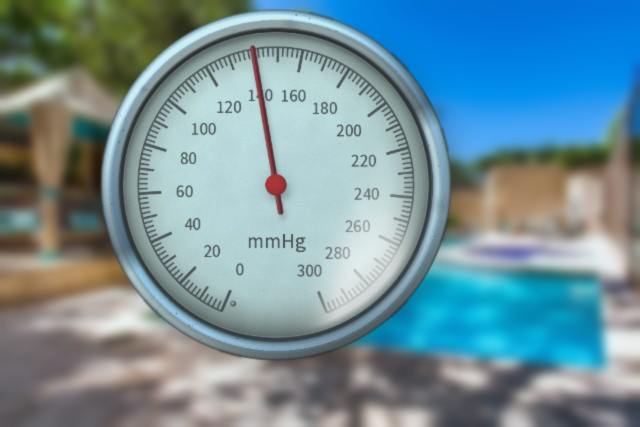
140 (mmHg)
